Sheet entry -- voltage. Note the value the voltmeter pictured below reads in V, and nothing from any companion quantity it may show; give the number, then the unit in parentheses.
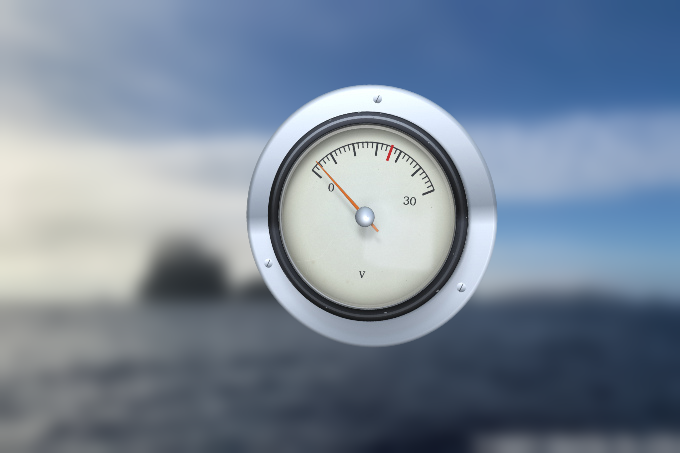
2 (V)
